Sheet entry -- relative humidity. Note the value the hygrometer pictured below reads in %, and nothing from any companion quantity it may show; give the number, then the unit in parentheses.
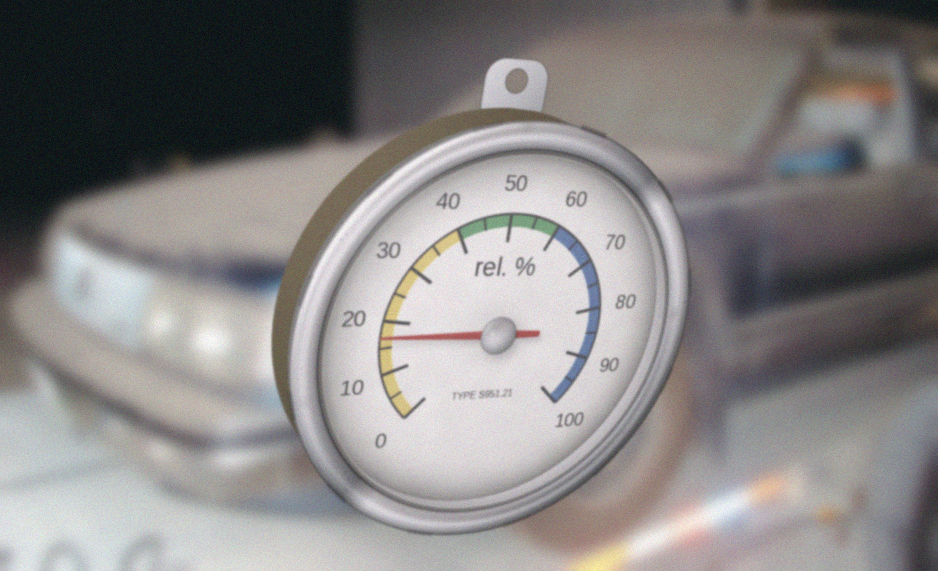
17.5 (%)
